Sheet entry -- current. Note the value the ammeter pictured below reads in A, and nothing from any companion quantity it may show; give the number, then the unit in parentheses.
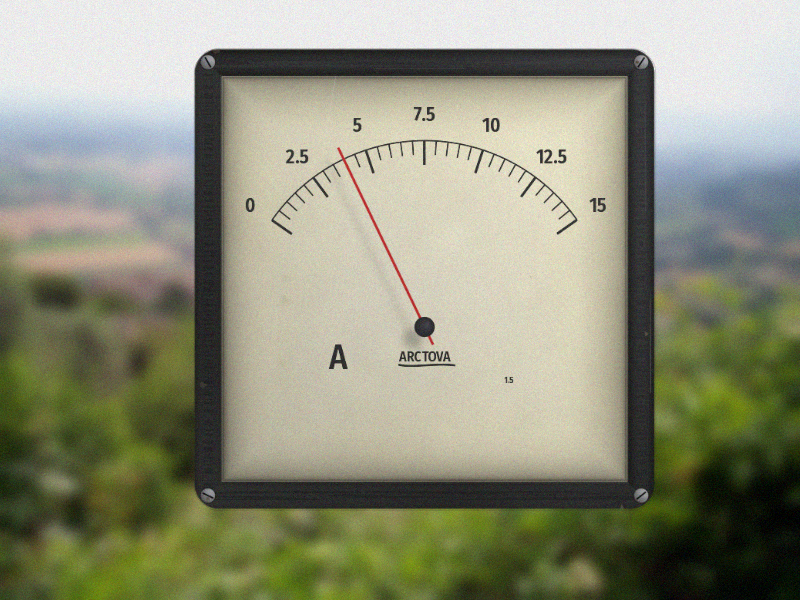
4 (A)
